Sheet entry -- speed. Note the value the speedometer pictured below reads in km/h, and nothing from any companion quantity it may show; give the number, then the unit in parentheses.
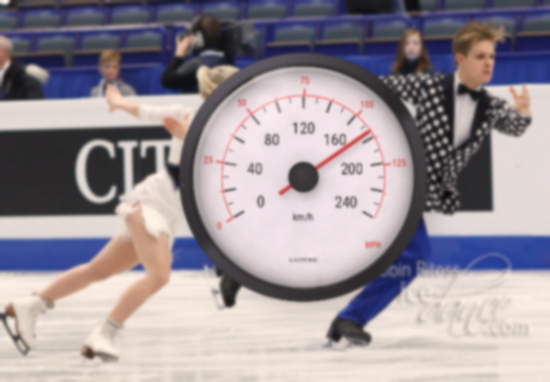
175 (km/h)
